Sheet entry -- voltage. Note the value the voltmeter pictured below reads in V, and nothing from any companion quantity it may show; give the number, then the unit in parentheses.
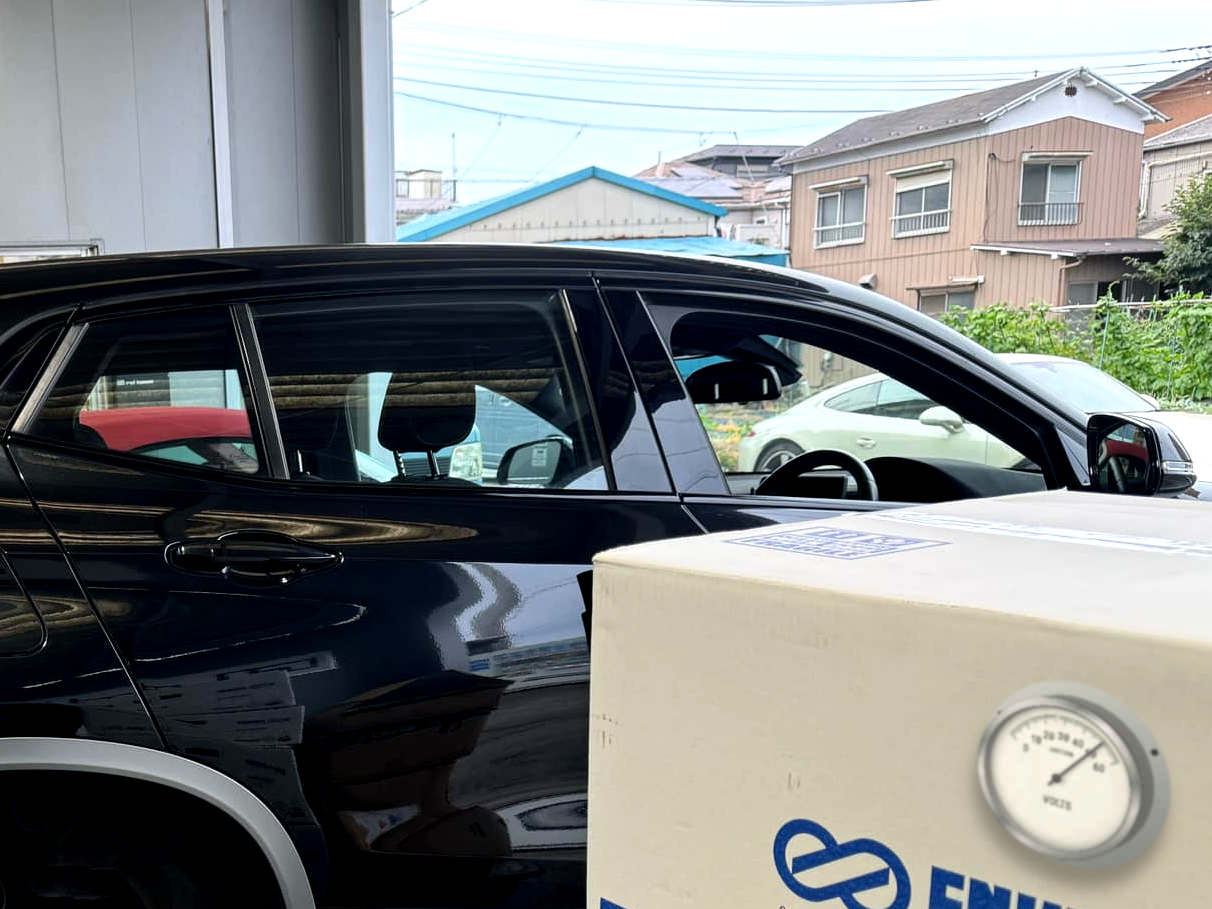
50 (V)
